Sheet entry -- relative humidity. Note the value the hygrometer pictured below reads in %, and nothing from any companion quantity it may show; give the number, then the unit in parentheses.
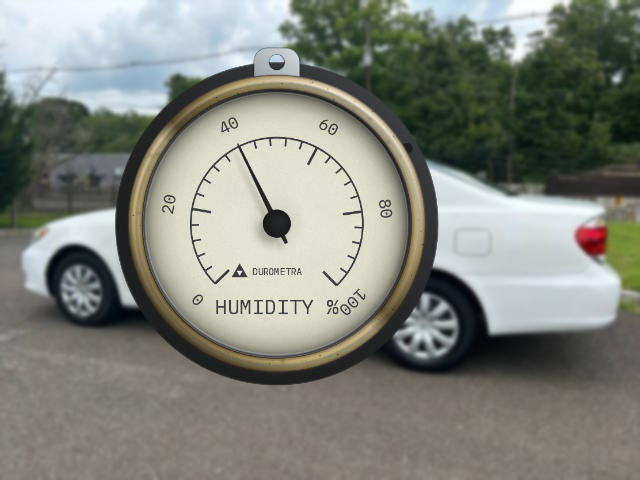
40 (%)
